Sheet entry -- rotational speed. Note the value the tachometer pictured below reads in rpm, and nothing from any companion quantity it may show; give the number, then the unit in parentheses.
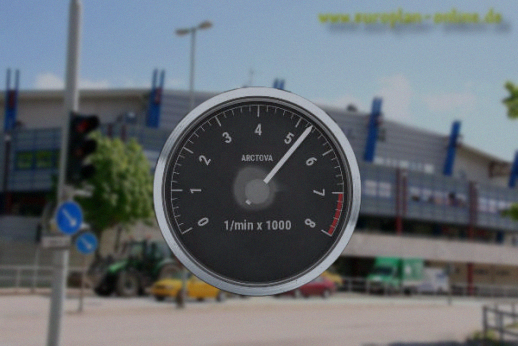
5300 (rpm)
